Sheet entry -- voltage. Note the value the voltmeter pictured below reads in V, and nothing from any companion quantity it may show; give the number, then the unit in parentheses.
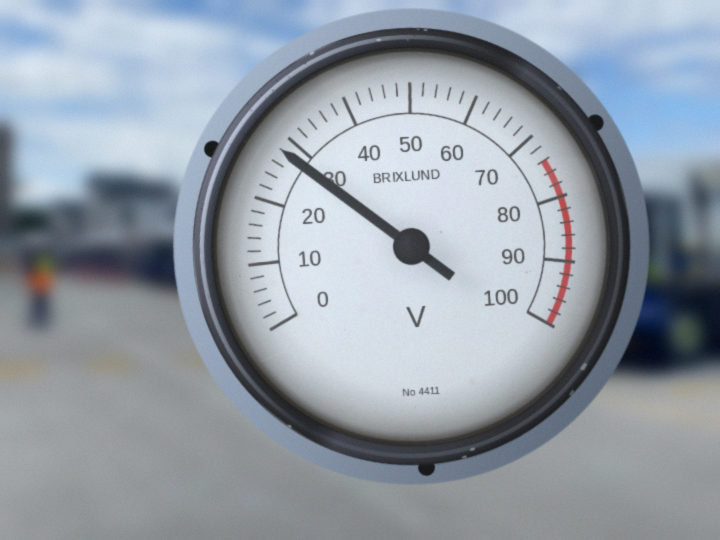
28 (V)
